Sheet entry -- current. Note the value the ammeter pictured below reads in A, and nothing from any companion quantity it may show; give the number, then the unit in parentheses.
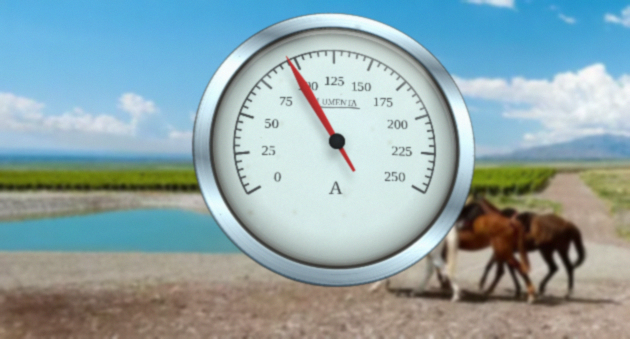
95 (A)
